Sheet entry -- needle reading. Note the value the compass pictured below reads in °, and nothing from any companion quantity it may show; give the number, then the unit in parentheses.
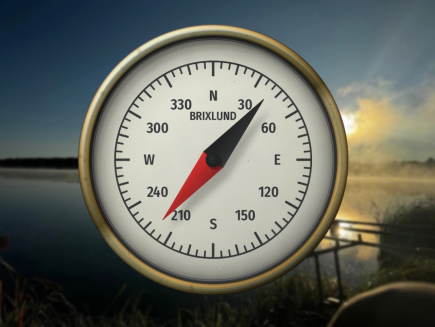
220 (°)
